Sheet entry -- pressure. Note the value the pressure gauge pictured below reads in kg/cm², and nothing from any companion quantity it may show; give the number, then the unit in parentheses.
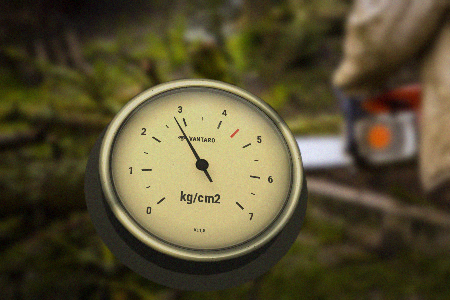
2.75 (kg/cm²)
